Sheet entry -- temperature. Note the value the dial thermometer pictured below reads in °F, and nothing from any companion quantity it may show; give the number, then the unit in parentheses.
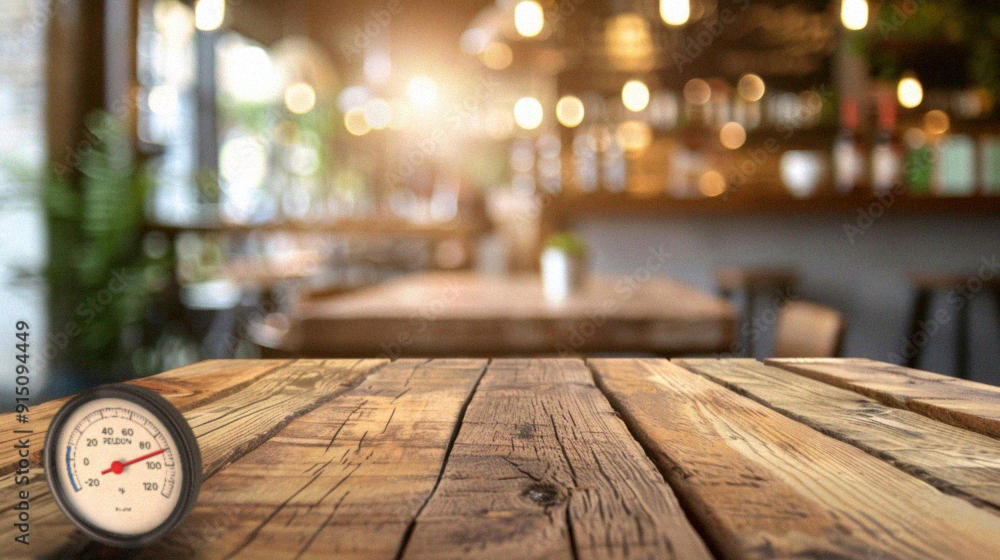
90 (°F)
